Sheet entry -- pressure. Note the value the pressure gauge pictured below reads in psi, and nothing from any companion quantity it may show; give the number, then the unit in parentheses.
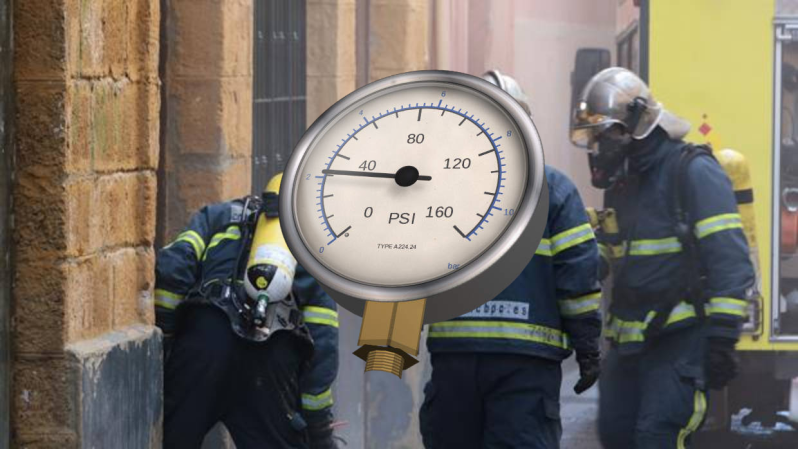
30 (psi)
